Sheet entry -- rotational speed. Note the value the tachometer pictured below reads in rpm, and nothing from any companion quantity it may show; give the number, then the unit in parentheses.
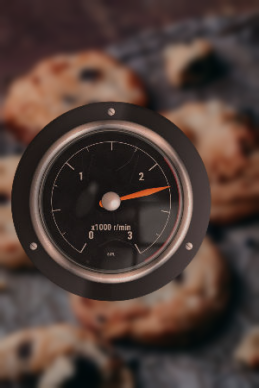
2250 (rpm)
